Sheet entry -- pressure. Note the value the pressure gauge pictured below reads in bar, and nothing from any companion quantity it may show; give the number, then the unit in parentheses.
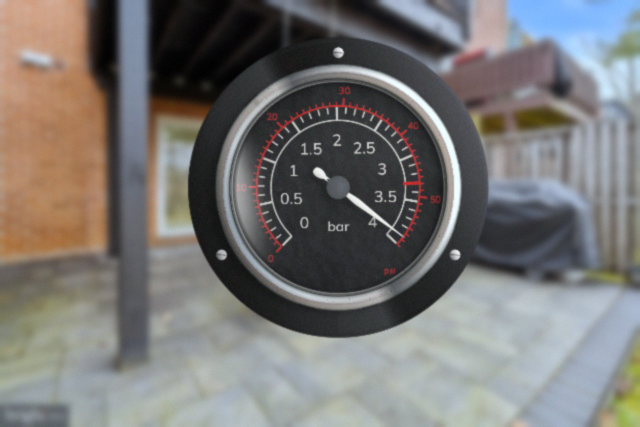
3.9 (bar)
